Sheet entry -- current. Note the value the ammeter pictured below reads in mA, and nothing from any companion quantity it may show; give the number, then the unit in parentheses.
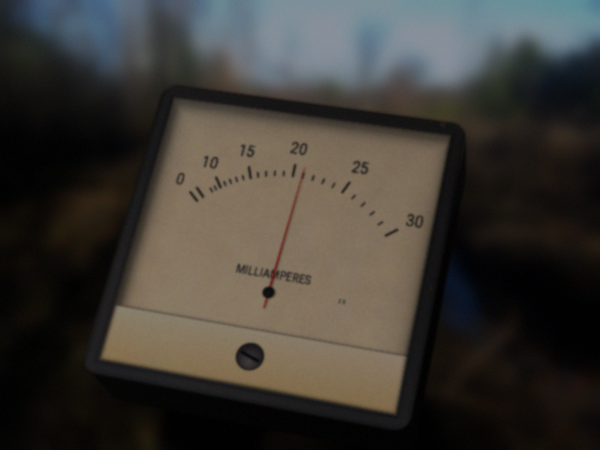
21 (mA)
